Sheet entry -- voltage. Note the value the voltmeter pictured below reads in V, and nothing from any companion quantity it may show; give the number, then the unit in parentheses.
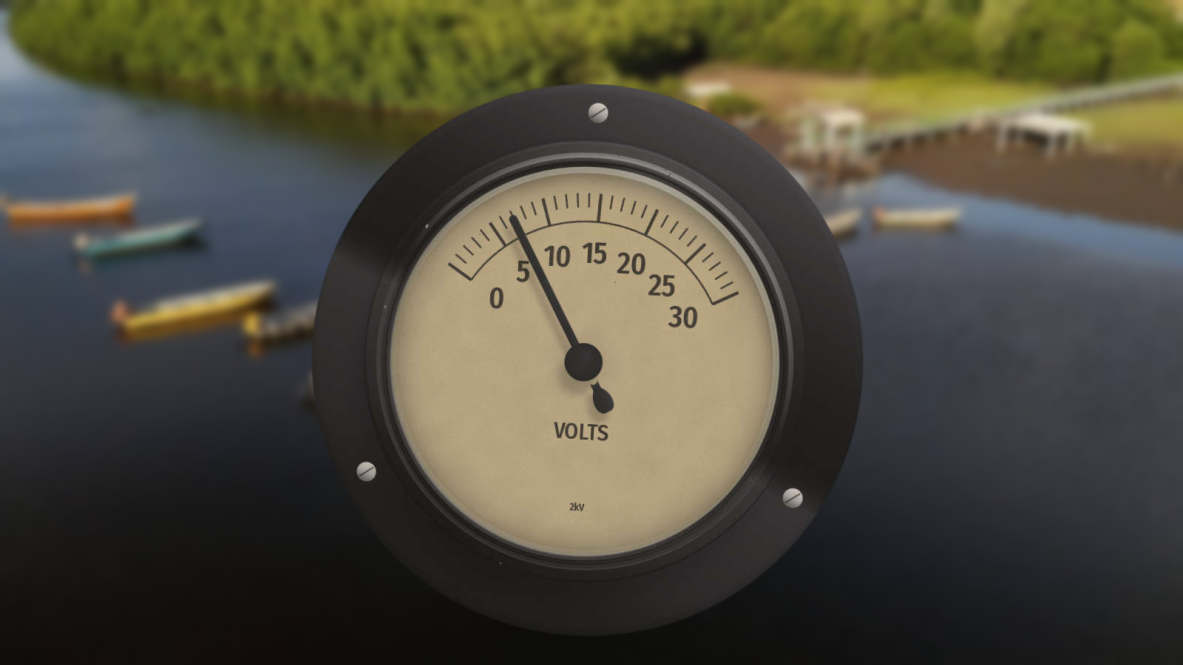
7 (V)
